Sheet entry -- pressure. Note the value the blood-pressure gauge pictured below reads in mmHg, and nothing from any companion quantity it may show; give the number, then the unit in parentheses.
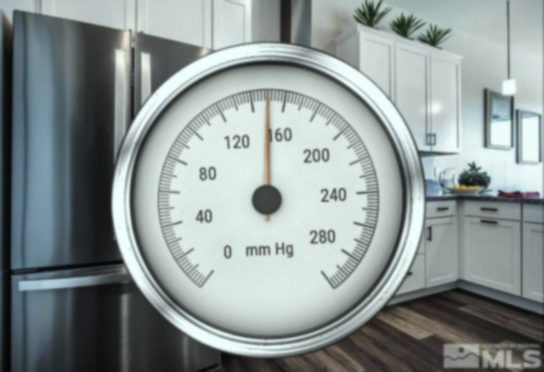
150 (mmHg)
